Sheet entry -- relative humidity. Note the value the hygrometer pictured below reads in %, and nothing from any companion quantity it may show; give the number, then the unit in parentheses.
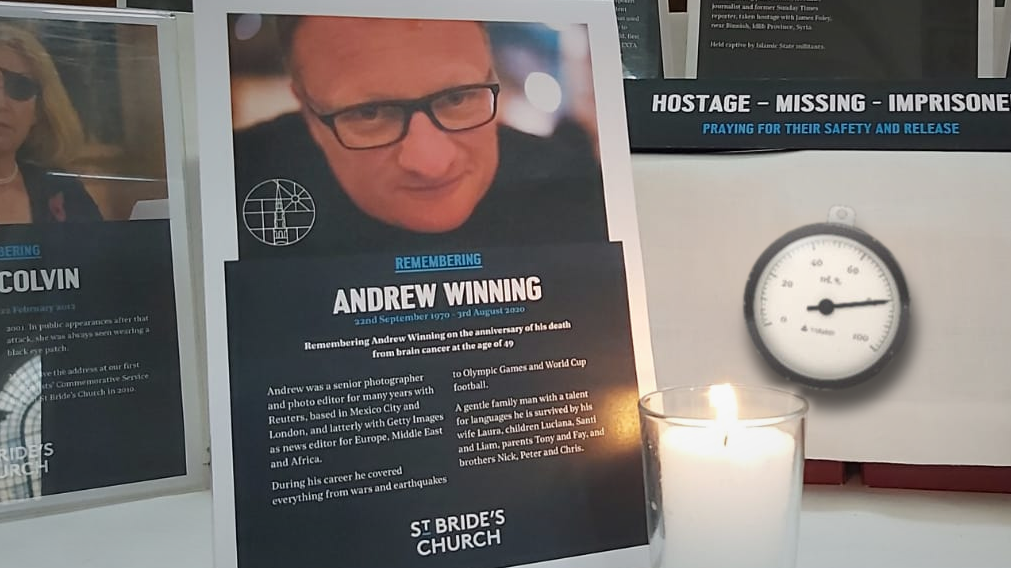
80 (%)
